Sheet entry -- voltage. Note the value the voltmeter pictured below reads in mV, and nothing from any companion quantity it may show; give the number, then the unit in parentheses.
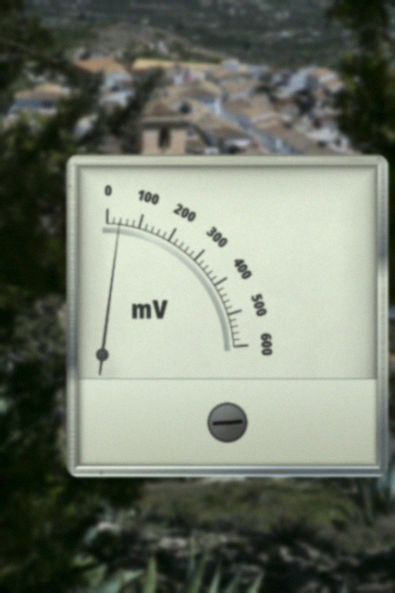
40 (mV)
